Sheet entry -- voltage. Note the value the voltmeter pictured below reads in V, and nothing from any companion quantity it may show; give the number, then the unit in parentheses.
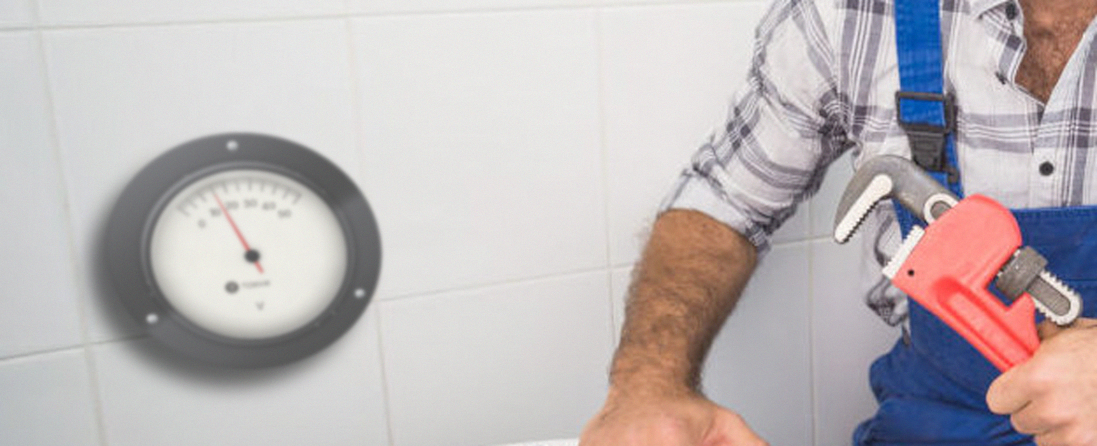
15 (V)
